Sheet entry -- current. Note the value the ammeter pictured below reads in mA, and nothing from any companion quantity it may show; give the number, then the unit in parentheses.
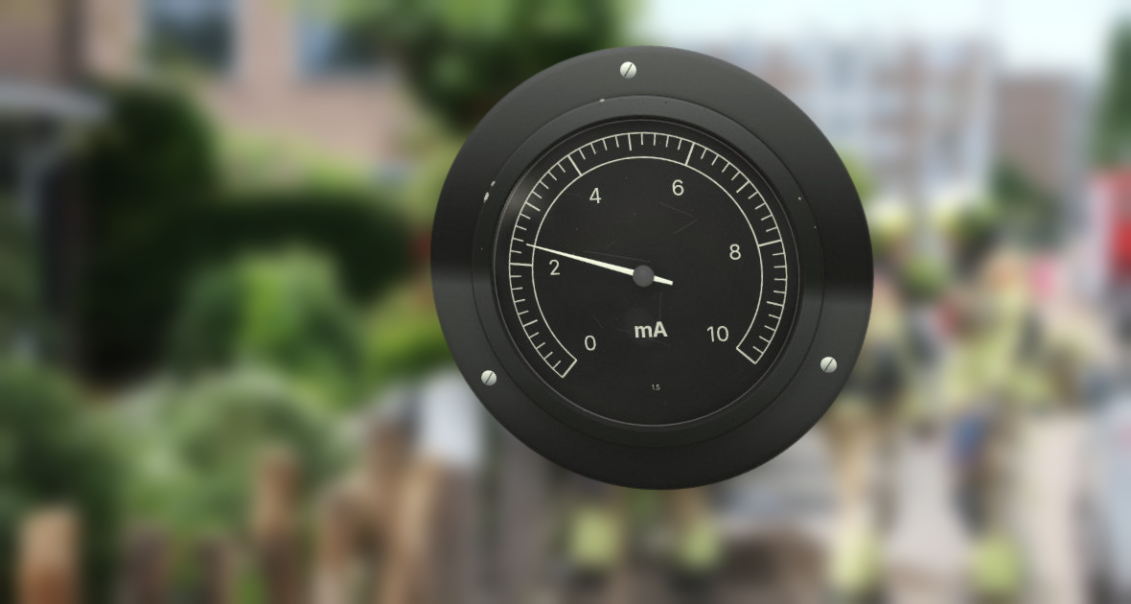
2.4 (mA)
